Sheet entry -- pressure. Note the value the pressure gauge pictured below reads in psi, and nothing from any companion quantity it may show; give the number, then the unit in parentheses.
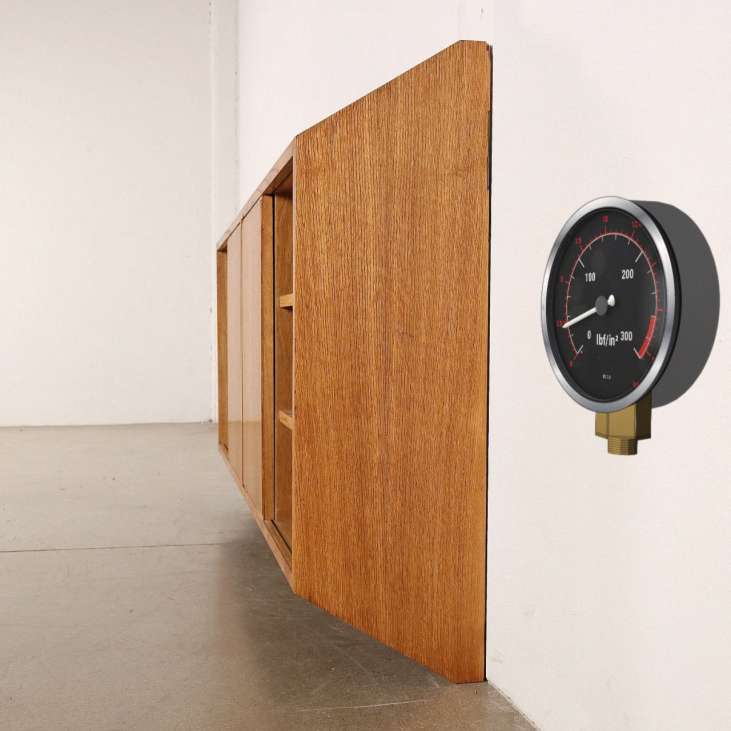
30 (psi)
